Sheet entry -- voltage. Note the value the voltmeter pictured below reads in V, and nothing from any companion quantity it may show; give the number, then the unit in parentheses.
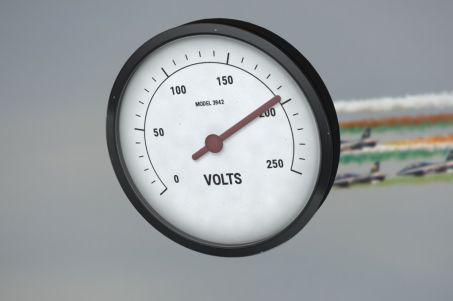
195 (V)
